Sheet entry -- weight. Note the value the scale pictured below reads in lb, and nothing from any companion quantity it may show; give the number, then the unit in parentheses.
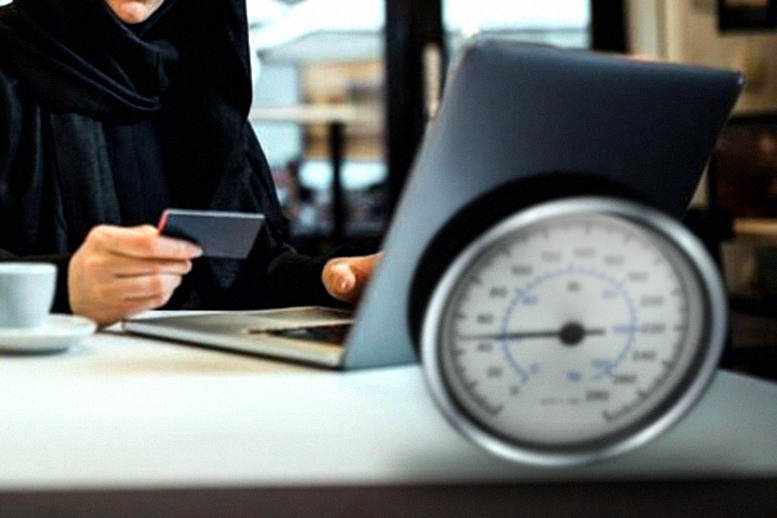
50 (lb)
